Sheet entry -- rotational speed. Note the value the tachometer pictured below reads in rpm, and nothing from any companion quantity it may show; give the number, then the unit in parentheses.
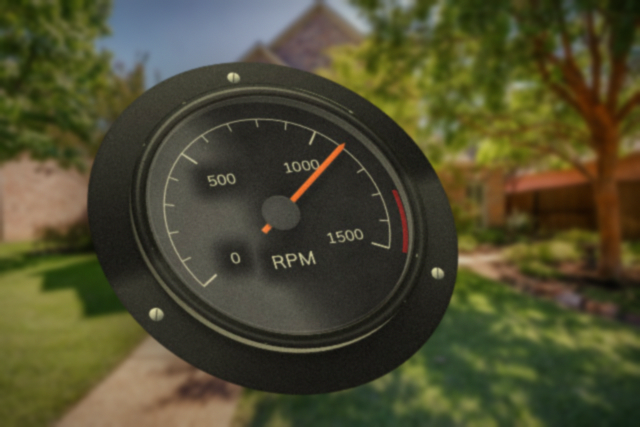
1100 (rpm)
